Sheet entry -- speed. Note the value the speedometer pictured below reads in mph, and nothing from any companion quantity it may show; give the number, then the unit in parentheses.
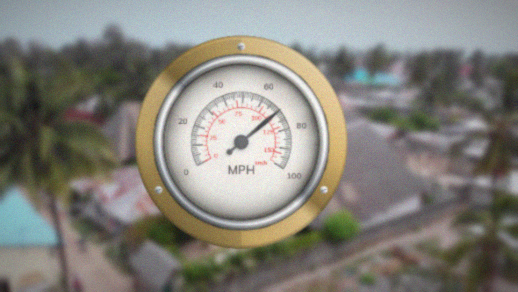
70 (mph)
